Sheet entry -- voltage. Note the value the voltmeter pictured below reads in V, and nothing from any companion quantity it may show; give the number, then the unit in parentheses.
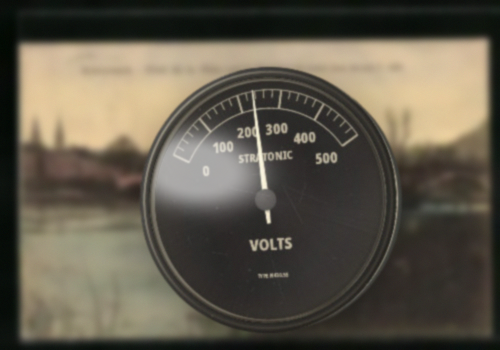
240 (V)
